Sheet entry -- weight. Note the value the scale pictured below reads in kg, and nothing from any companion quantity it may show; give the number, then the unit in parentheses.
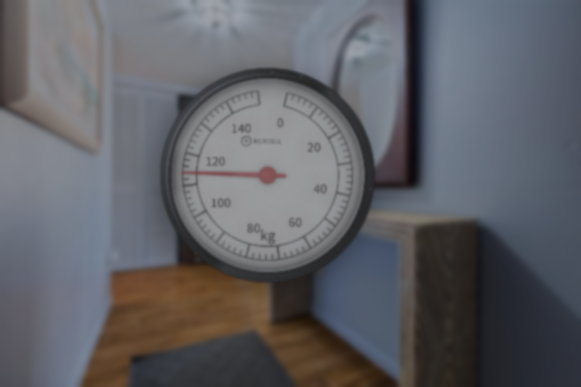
114 (kg)
